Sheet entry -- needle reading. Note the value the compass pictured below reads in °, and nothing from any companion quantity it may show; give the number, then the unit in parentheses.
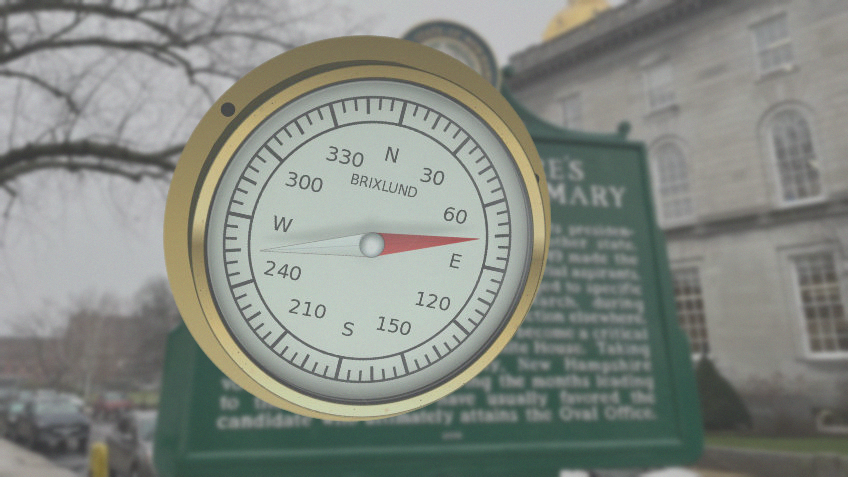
75 (°)
